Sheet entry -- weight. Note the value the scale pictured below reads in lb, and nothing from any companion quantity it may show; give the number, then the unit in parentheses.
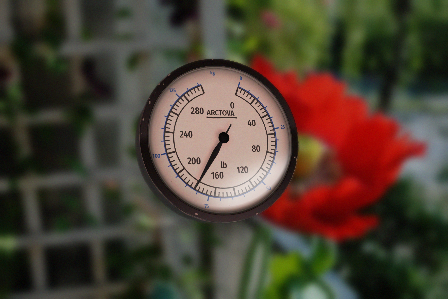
180 (lb)
